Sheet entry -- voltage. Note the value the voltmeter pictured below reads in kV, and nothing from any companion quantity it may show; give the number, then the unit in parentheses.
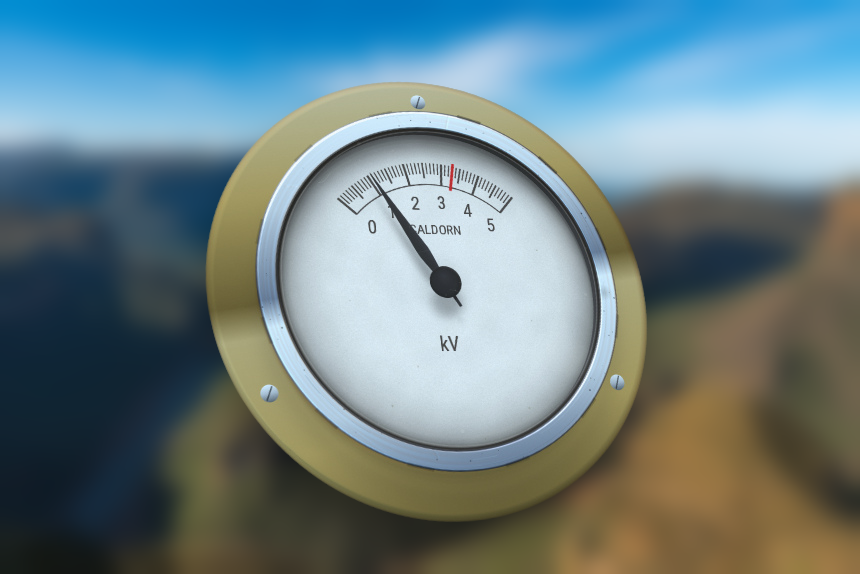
1 (kV)
